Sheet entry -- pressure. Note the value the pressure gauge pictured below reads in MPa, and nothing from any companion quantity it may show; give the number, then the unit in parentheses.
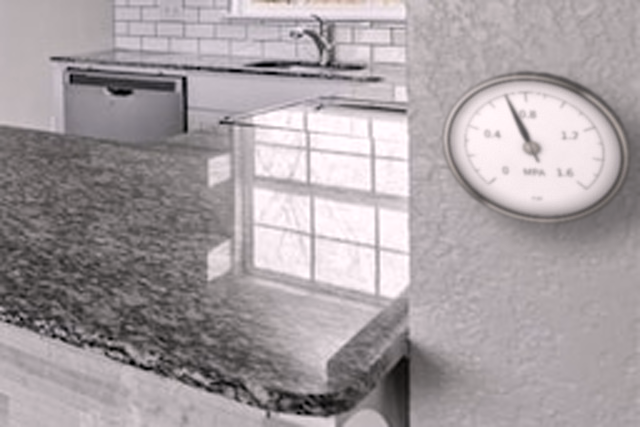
0.7 (MPa)
